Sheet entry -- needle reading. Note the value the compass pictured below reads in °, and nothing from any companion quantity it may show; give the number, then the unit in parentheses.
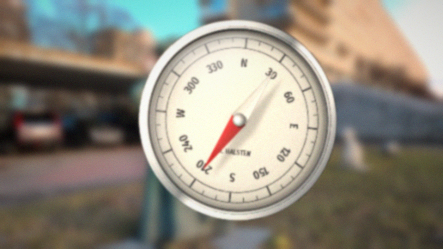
210 (°)
